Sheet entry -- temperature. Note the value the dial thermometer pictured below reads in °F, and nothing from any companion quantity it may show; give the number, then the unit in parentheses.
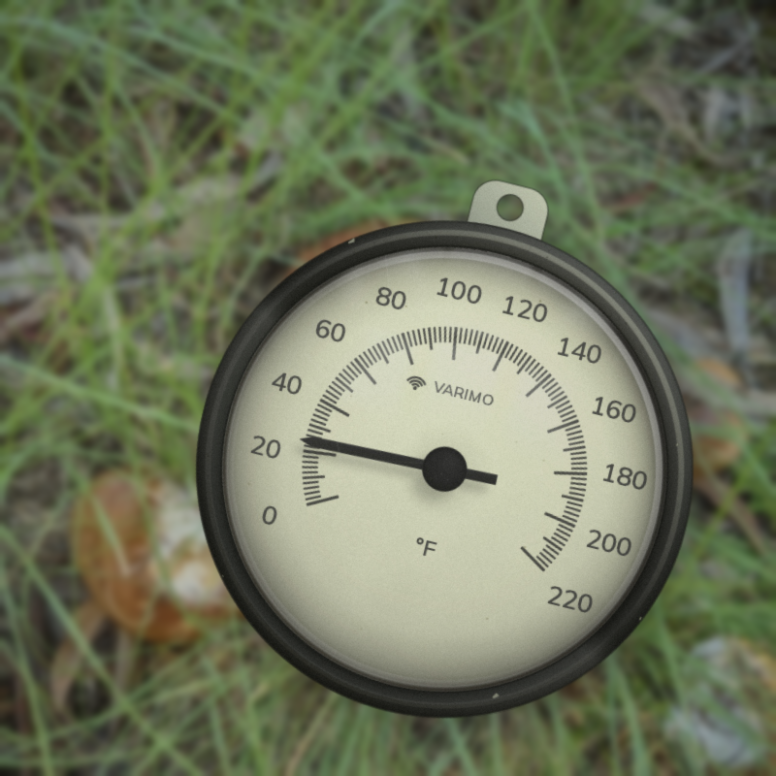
24 (°F)
